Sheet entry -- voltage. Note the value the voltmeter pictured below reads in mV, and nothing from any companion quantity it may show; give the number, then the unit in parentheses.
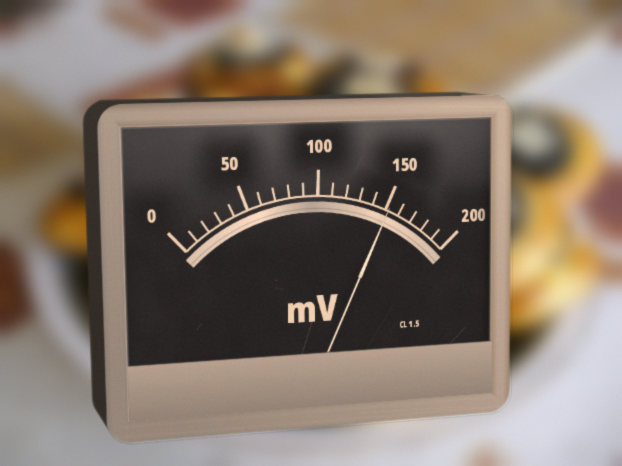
150 (mV)
